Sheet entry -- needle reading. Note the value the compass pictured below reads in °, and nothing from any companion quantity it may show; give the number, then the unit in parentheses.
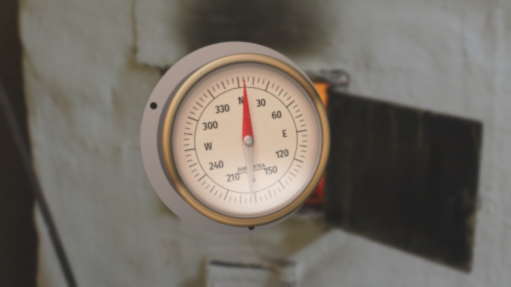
5 (°)
